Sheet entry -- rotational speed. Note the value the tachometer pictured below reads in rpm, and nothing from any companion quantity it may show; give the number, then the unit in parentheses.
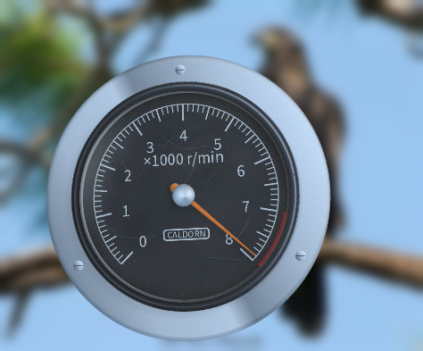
7900 (rpm)
